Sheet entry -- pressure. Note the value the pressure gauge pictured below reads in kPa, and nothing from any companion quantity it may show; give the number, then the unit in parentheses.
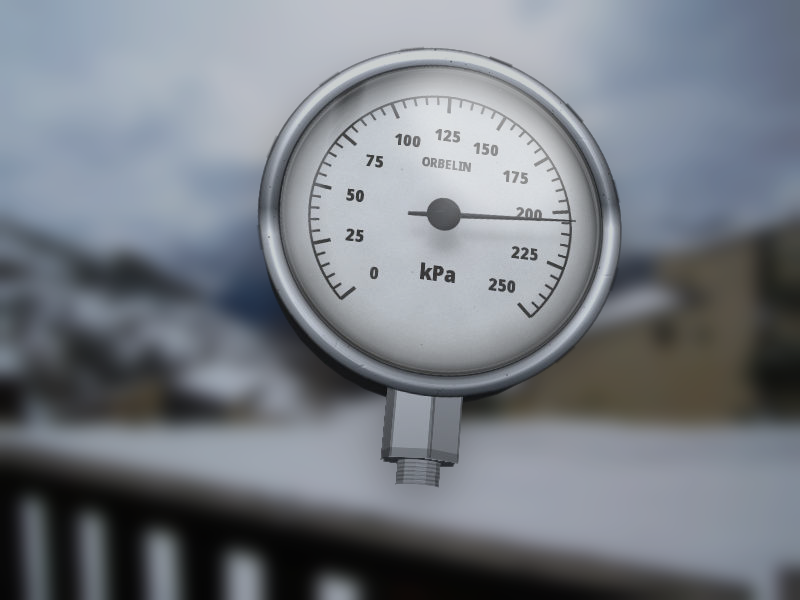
205 (kPa)
